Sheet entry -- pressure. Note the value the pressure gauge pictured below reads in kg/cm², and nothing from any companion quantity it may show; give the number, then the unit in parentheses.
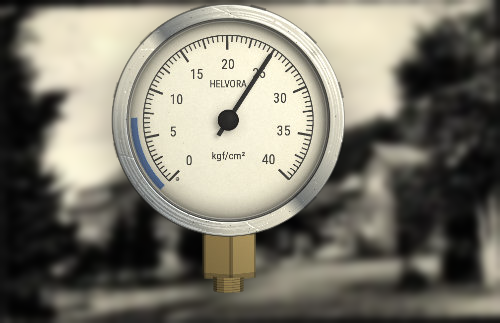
25 (kg/cm²)
